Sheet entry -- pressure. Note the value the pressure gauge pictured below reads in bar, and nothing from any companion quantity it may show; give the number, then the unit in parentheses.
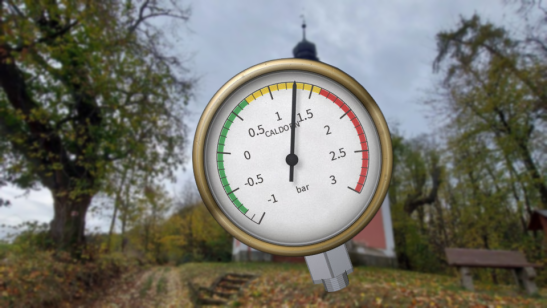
1.3 (bar)
